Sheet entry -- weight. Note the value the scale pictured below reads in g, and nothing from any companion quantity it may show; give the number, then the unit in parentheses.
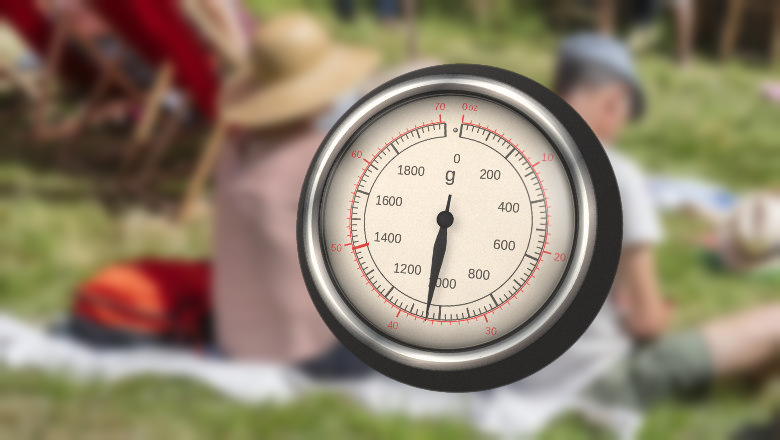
1040 (g)
